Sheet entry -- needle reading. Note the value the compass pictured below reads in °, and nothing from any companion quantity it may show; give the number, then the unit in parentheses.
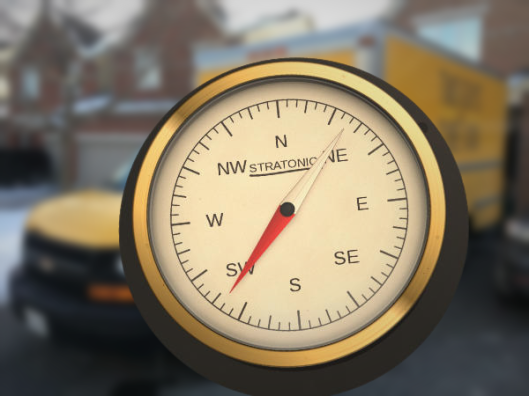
220 (°)
